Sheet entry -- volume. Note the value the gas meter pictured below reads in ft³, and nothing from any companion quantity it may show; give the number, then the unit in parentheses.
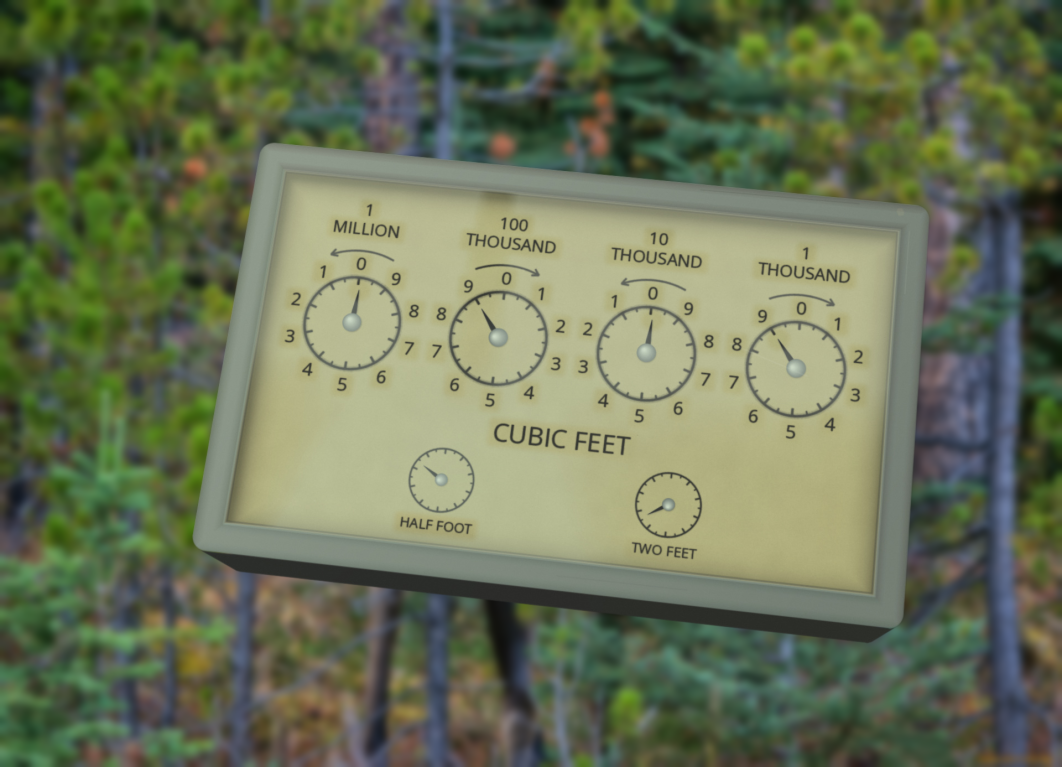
989900 (ft³)
